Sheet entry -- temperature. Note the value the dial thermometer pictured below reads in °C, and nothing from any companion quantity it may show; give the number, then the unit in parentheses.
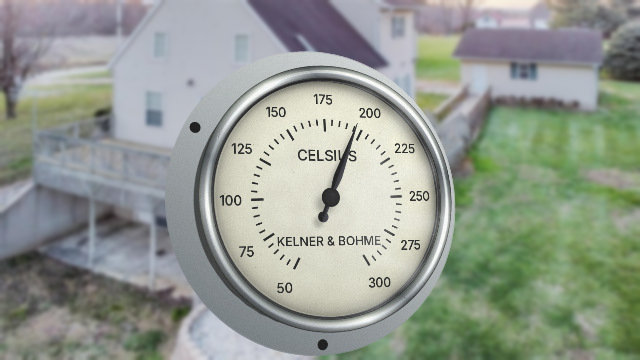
195 (°C)
